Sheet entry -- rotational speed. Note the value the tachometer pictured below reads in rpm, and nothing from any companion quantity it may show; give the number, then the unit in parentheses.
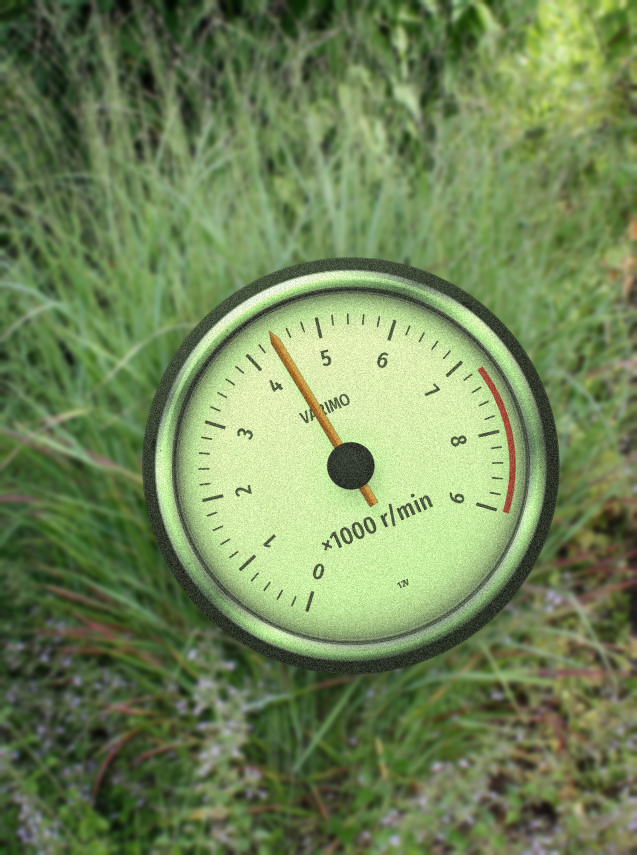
4400 (rpm)
